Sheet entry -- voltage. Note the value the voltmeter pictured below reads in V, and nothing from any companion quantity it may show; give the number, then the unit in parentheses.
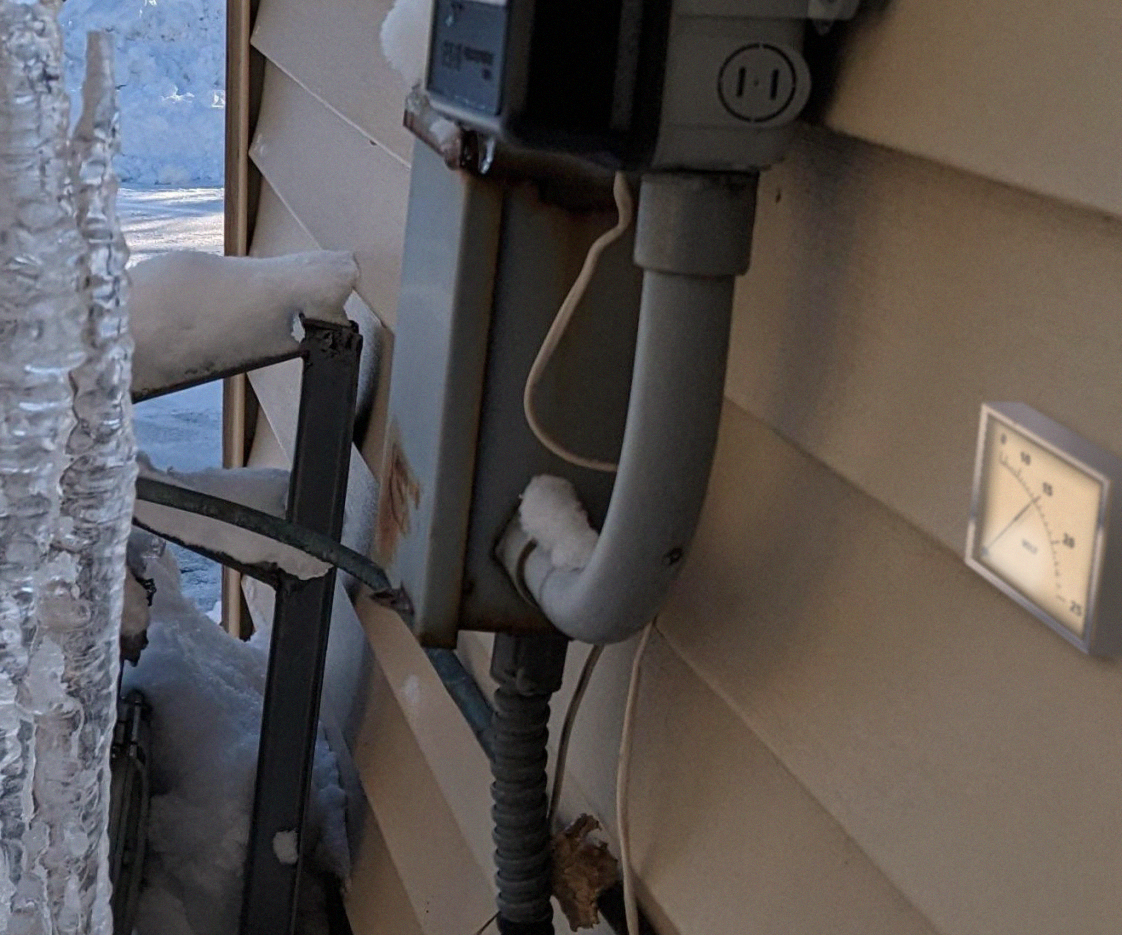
15 (V)
